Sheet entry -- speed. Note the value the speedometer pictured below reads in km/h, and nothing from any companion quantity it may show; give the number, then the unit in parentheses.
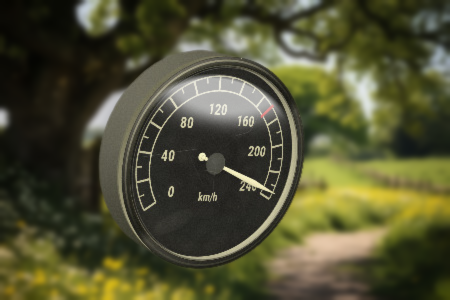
235 (km/h)
